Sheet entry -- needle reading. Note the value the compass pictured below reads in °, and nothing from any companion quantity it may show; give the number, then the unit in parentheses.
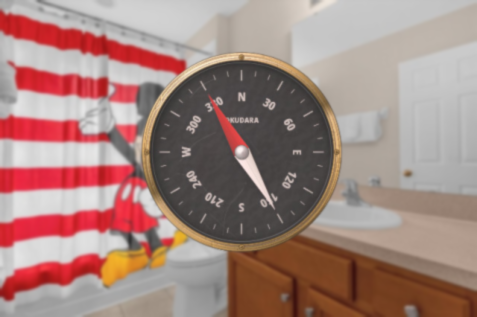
330 (°)
